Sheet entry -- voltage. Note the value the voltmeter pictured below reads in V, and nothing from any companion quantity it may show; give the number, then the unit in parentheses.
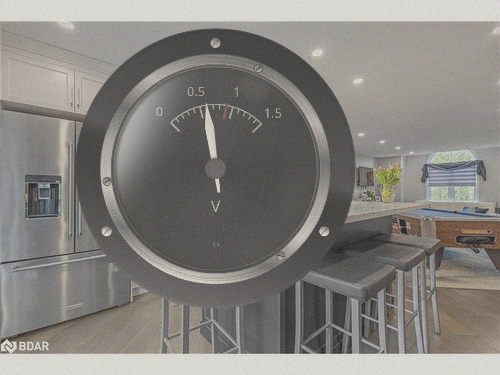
0.6 (V)
